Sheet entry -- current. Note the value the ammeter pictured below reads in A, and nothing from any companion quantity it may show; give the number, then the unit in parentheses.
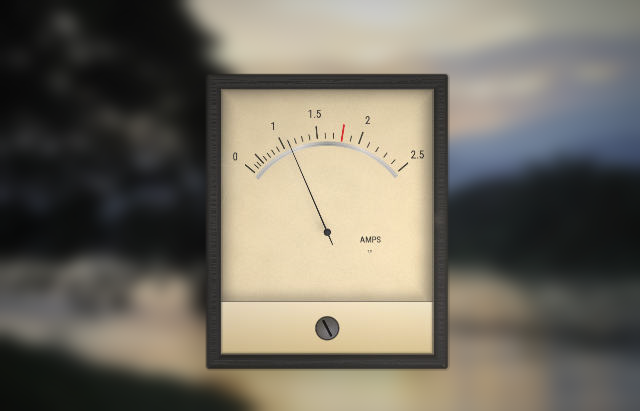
1.1 (A)
